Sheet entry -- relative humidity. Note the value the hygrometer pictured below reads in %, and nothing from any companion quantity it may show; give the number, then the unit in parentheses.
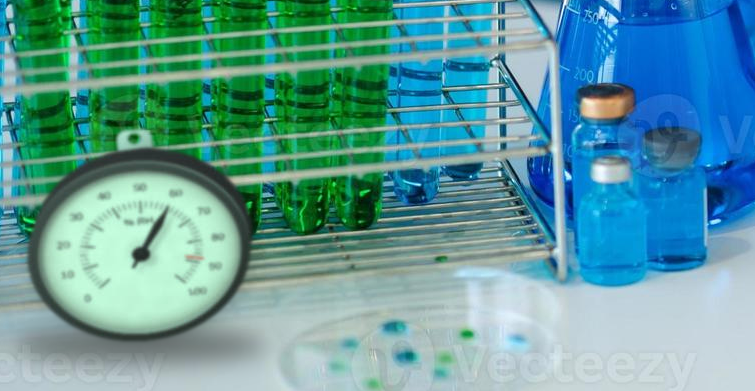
60 (%)
